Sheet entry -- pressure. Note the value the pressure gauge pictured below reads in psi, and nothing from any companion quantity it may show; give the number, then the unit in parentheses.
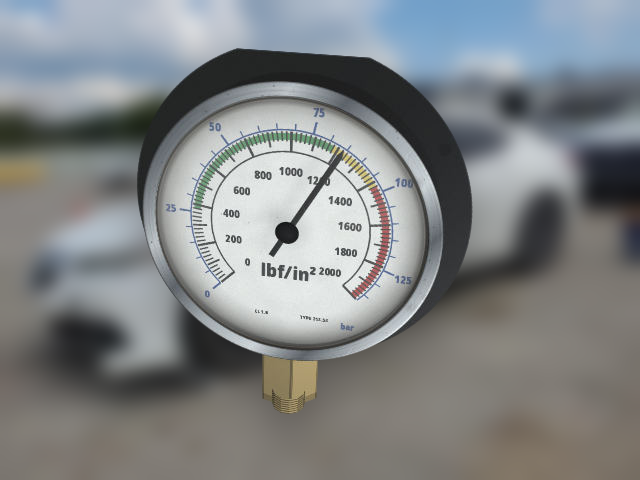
1220 (psi)
